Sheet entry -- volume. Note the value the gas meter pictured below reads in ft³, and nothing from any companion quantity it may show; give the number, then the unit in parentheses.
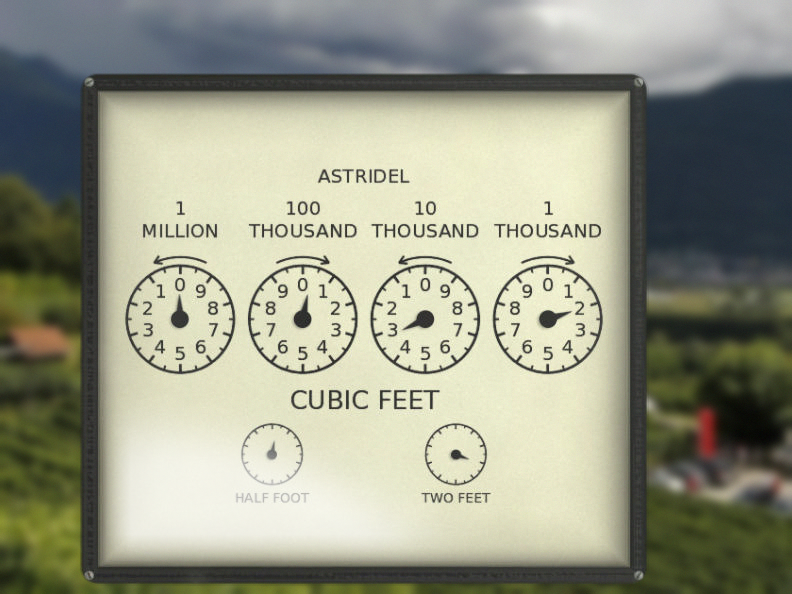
3200 (ft³)
